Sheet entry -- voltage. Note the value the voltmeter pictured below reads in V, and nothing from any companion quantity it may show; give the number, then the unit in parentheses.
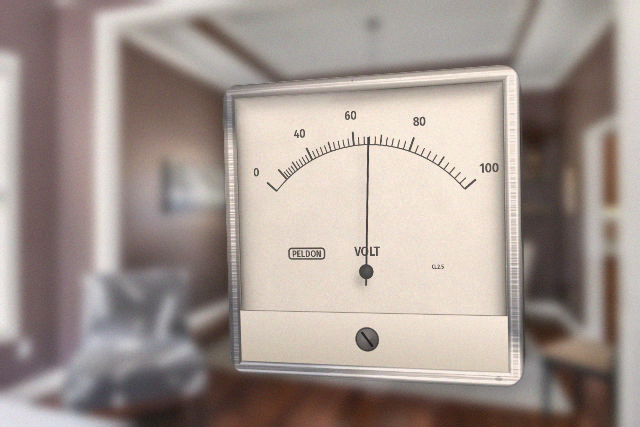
66 (V)
